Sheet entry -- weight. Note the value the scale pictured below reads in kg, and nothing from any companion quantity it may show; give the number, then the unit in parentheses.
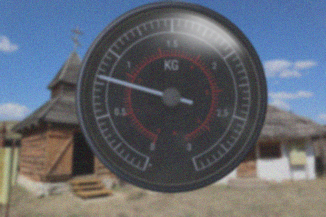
0.8 (kg)
